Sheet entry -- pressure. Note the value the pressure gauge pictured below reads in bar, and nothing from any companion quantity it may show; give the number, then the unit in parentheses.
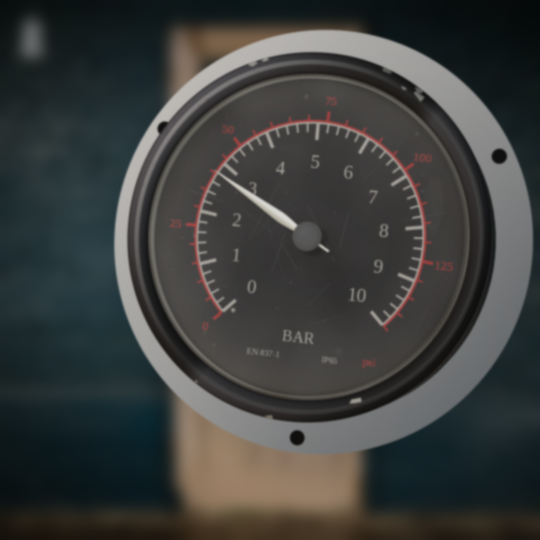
2.8 (bar)
